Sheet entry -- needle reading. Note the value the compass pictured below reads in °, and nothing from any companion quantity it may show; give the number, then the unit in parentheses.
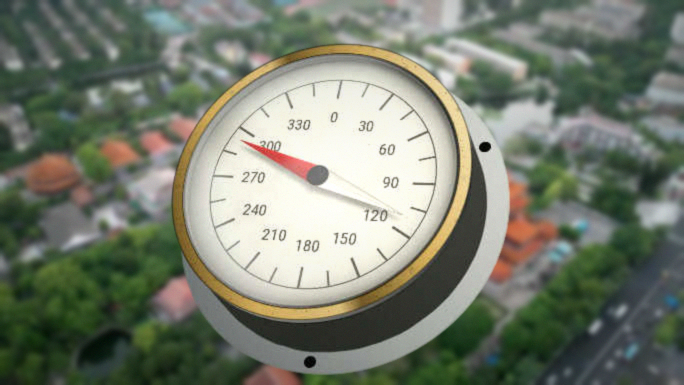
292.5 (°)
